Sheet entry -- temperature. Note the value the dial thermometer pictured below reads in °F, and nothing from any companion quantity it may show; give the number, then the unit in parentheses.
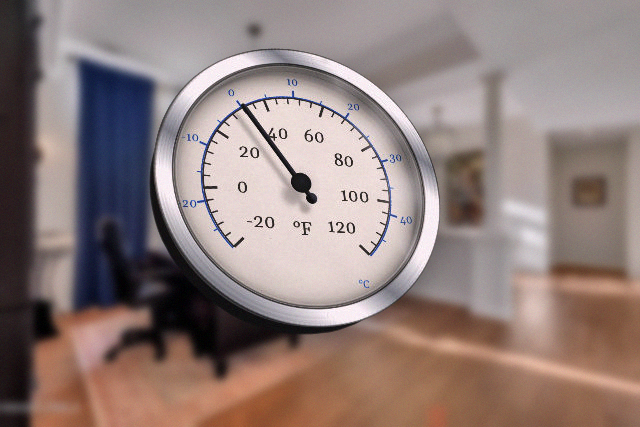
32 (°F)
